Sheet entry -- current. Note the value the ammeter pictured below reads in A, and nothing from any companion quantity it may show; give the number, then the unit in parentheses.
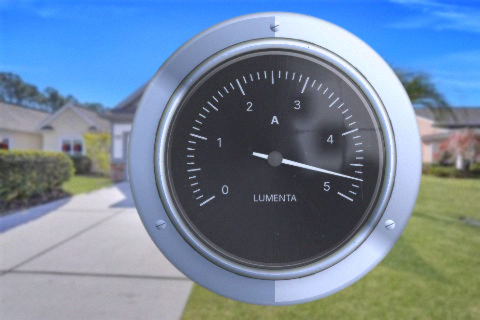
4.7 (A)
